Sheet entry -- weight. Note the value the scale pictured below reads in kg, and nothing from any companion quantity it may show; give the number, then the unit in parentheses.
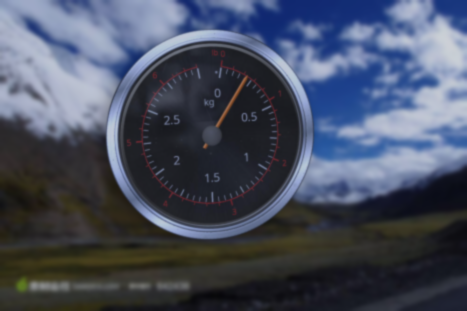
0.2 (kg)
